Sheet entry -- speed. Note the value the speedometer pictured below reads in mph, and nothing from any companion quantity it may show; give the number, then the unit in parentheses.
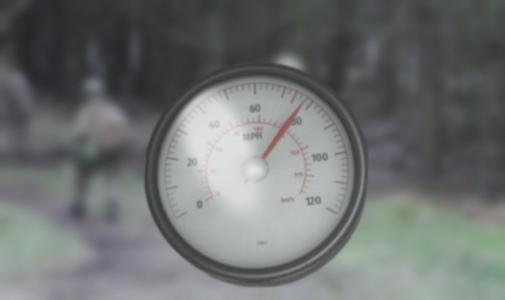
78 (mph)
